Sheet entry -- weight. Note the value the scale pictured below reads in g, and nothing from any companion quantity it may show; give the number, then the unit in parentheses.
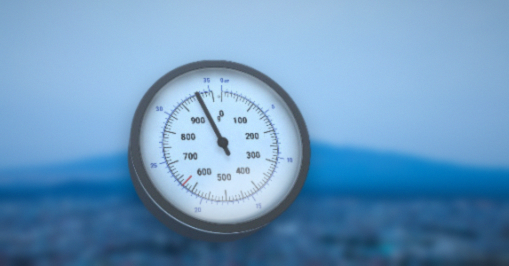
950 (g)
